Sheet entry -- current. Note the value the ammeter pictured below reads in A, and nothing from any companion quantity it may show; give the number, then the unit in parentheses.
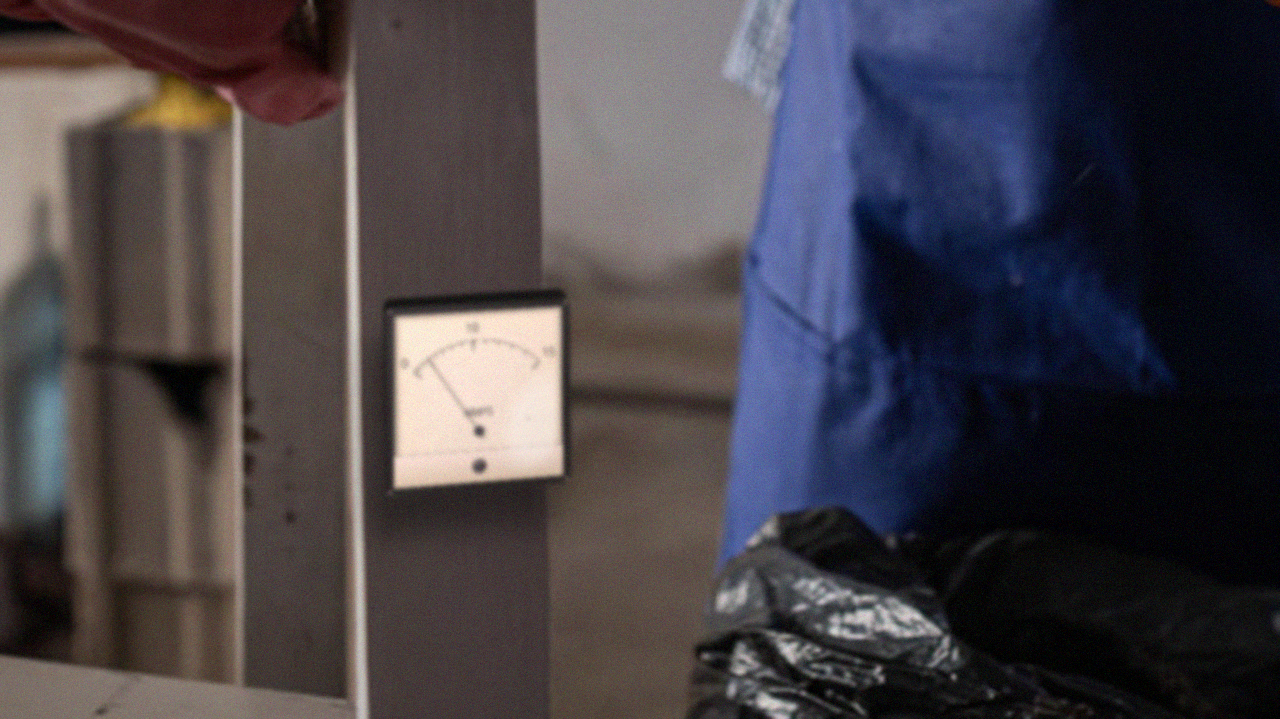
5 (A)
